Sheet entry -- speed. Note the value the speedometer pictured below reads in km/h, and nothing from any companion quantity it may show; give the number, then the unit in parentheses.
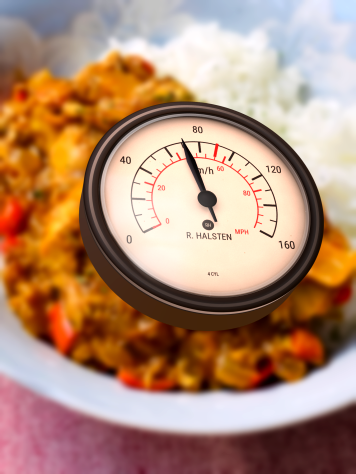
70 (km/h)
